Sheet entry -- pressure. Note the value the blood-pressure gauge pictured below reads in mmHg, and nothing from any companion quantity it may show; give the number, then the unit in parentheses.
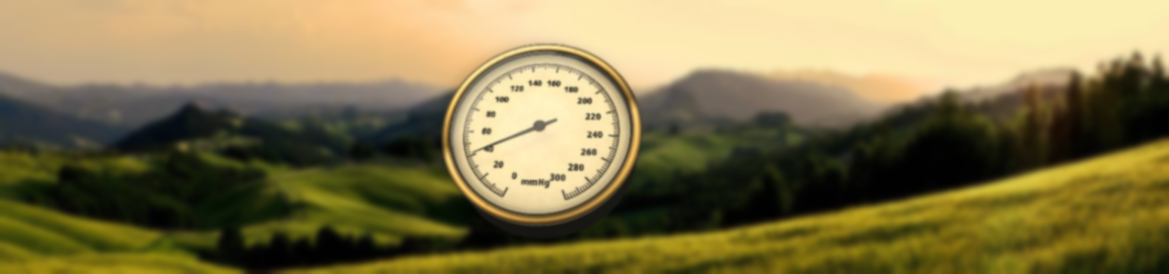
40 (mmHg)
